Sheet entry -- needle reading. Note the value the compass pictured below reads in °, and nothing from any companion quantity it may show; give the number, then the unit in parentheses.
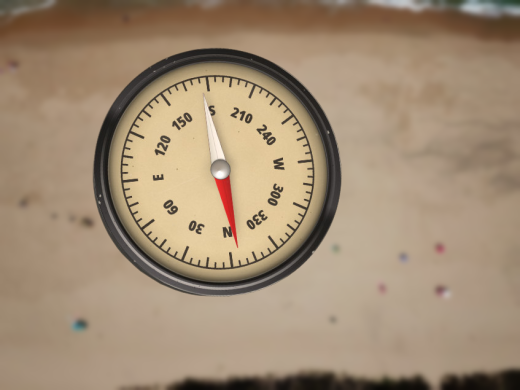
355 (°)
